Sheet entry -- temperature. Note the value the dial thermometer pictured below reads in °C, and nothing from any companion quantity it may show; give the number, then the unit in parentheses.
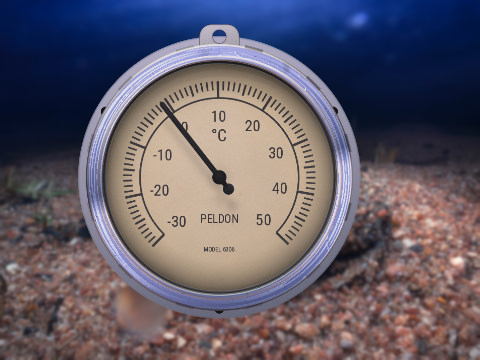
-1 (°C)
